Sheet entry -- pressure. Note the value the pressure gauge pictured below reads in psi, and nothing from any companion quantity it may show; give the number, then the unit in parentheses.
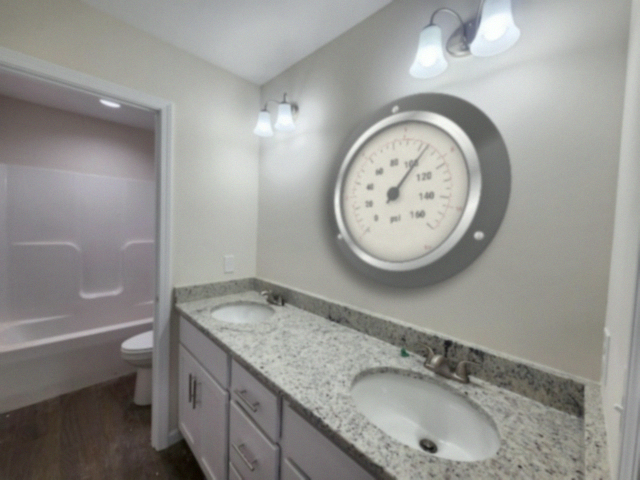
105 (psi)
